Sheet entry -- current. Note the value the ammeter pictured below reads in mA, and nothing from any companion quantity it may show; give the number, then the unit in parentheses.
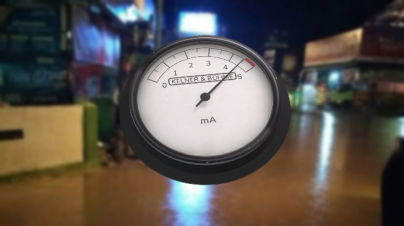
4.5 (mA)
